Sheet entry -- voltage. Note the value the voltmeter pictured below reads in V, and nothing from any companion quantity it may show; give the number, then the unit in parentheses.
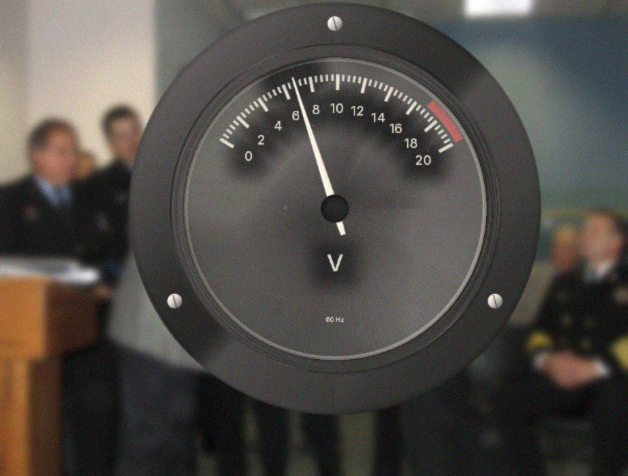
6.8 (V)
